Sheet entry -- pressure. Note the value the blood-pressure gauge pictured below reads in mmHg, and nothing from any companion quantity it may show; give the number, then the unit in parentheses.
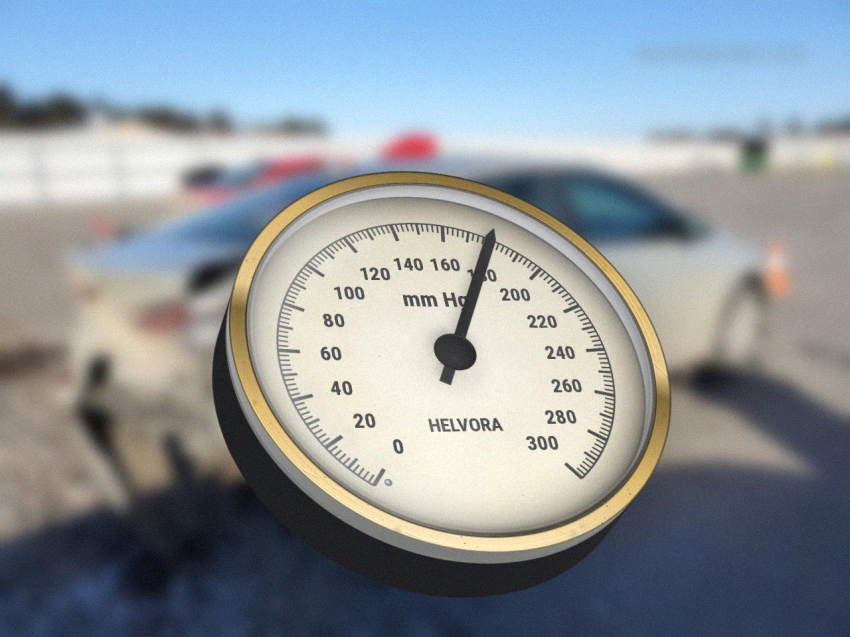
178 (mmHg)
